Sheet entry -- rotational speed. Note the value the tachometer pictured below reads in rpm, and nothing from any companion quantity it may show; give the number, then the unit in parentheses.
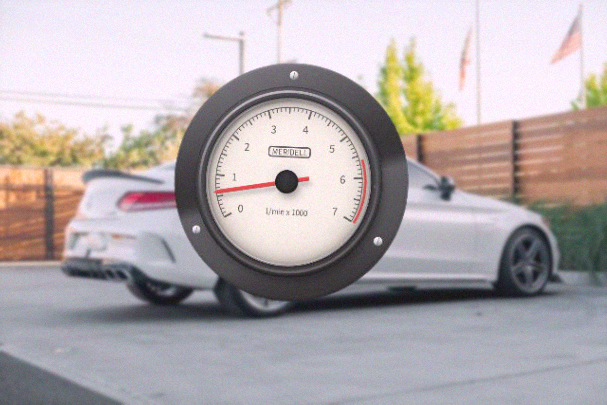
600 (rpm)
